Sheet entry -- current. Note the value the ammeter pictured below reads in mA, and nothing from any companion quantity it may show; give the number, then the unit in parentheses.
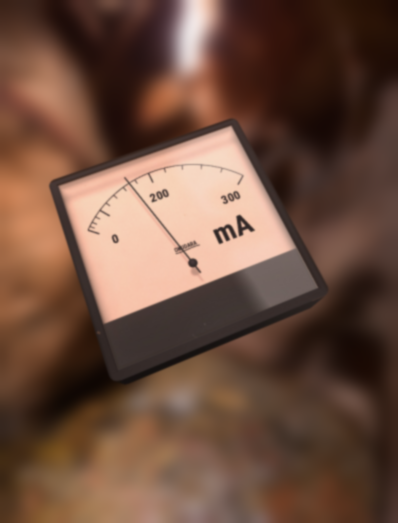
170 (mA)
